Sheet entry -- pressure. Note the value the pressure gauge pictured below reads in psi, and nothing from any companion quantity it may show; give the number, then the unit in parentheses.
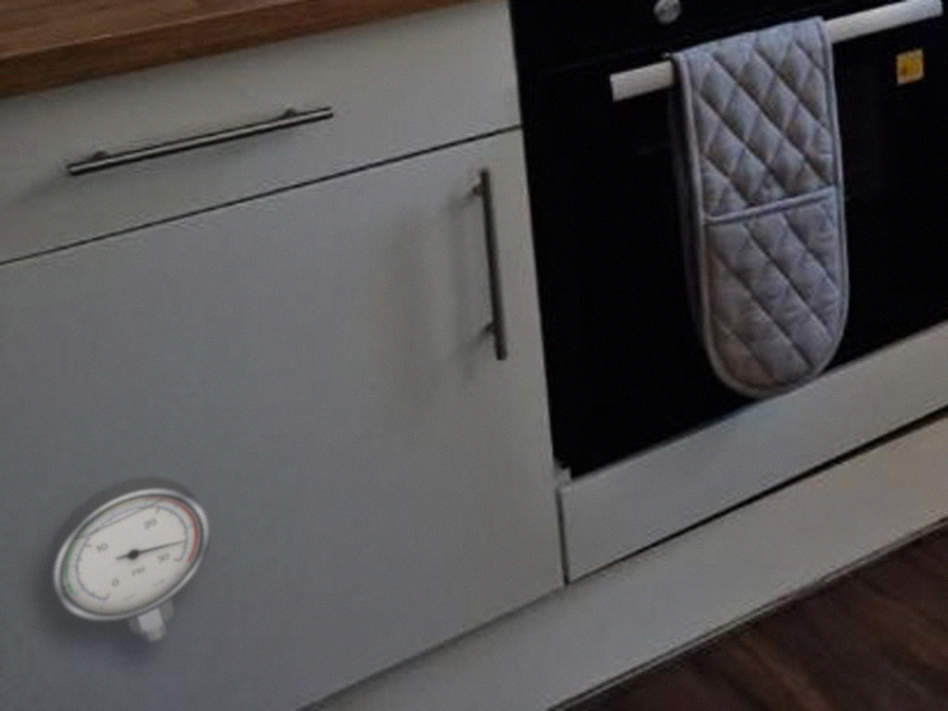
27 (psi)
